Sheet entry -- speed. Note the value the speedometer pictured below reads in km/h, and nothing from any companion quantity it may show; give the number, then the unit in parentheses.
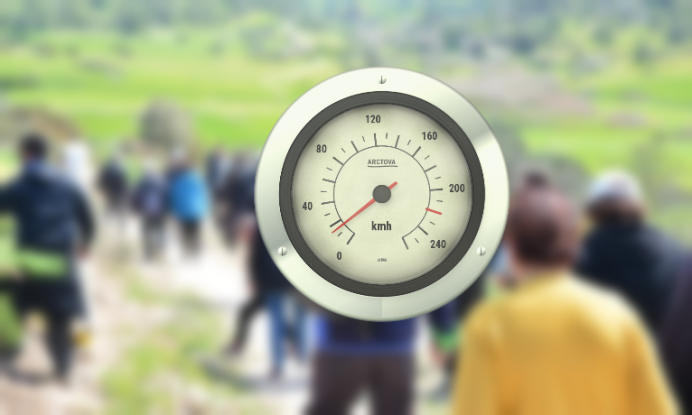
15 (km/h)
